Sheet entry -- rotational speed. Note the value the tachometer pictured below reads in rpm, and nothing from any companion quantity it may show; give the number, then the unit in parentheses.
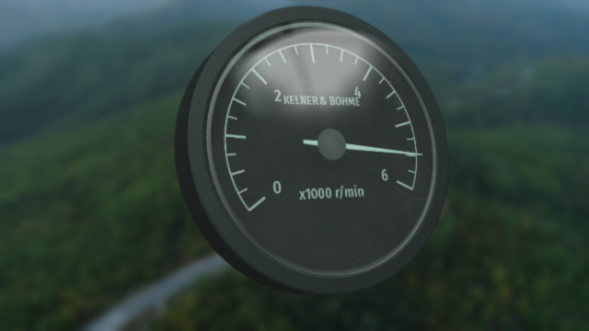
5500 (rpm)
